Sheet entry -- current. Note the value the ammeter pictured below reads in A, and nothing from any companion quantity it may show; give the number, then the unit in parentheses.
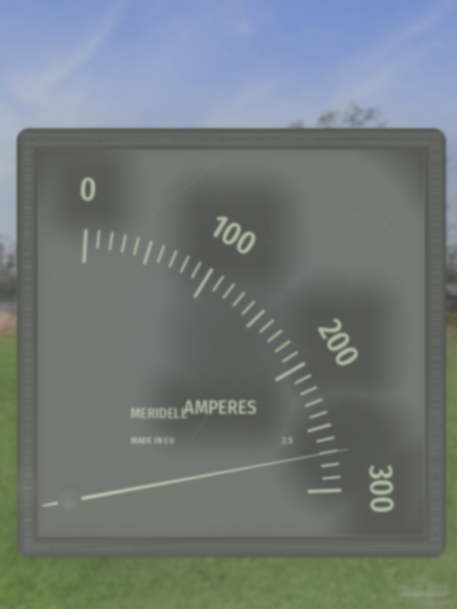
270 (A)
